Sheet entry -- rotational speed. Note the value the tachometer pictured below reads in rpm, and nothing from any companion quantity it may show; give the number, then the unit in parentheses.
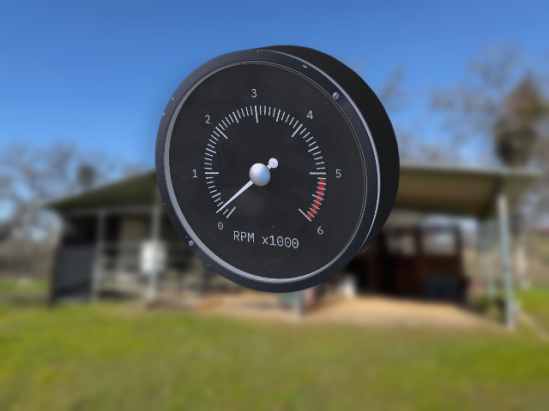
200 (rpm)
